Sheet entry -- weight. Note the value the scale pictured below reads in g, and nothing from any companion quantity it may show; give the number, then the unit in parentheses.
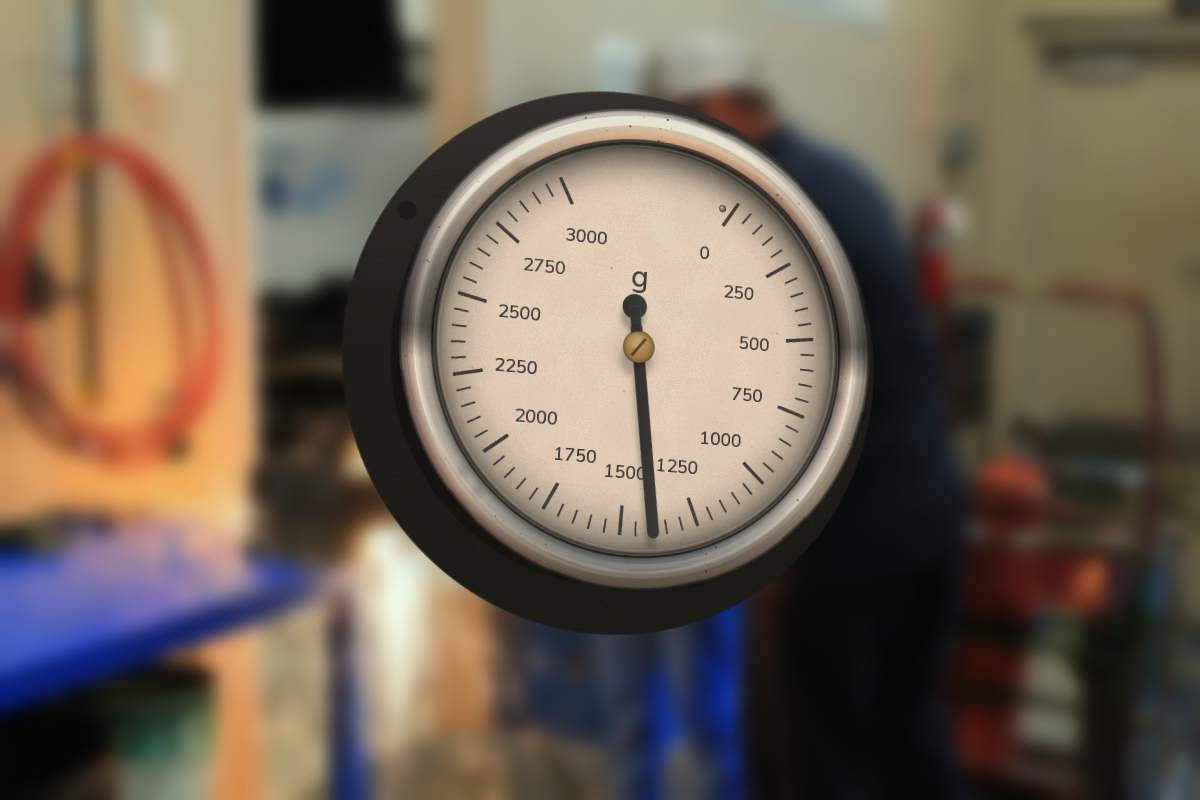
1400 (g)
